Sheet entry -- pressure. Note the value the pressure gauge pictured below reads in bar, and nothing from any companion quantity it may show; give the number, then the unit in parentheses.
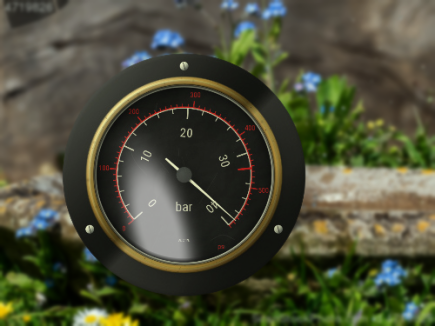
39 (bar)
